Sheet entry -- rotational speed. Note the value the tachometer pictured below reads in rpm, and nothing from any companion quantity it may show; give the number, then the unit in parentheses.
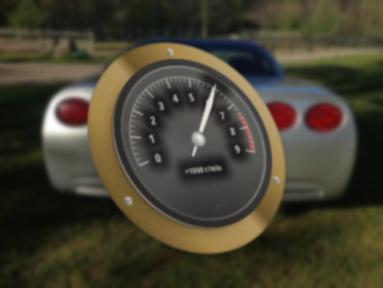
6000 (rpm)
